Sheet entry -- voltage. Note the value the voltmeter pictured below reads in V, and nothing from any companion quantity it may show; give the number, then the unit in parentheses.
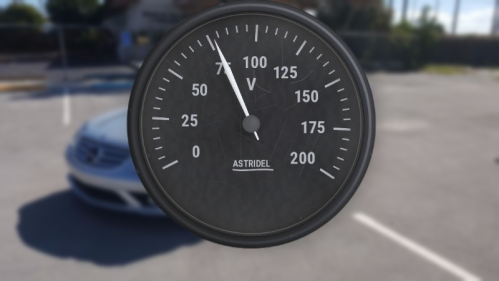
77.5 (V)
